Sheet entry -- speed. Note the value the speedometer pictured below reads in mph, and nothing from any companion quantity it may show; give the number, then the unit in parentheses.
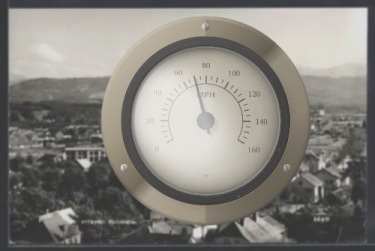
70 (mph)
